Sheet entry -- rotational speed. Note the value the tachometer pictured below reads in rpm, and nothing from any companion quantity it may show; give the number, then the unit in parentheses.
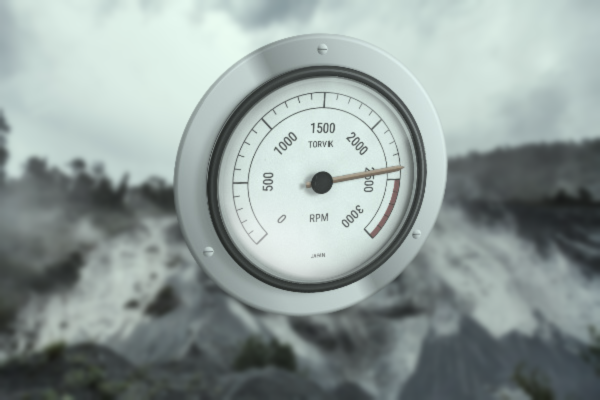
2400 (rpm)
